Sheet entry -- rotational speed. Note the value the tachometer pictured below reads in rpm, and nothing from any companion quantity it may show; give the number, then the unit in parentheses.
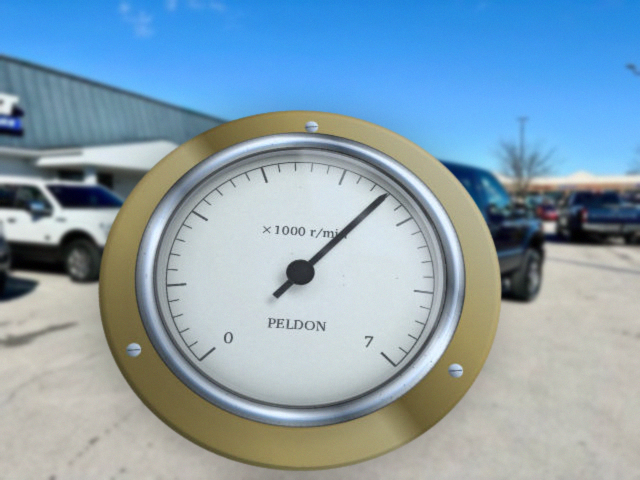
4600 (rpm)
